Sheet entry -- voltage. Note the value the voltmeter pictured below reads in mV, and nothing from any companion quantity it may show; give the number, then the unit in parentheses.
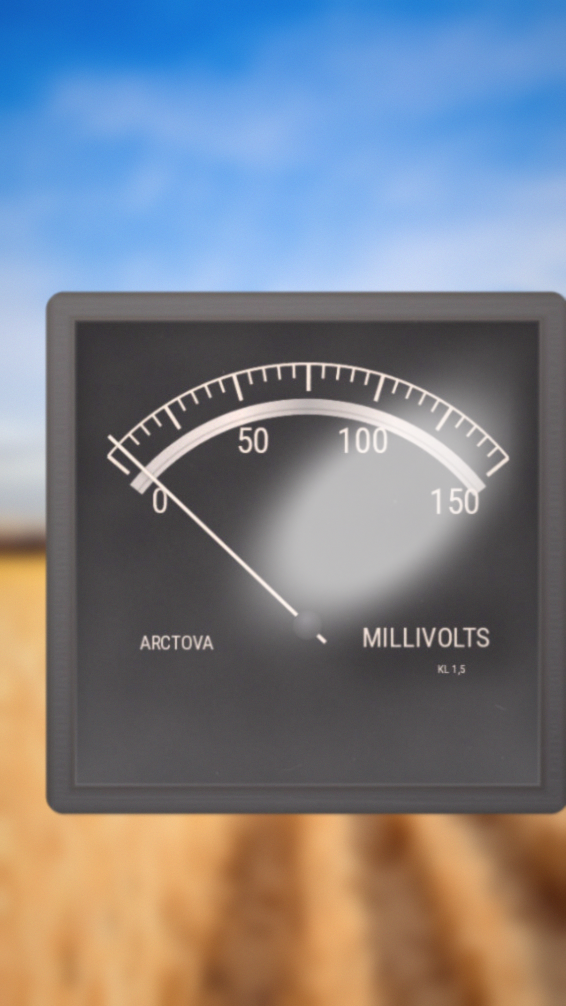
5 (mV)
